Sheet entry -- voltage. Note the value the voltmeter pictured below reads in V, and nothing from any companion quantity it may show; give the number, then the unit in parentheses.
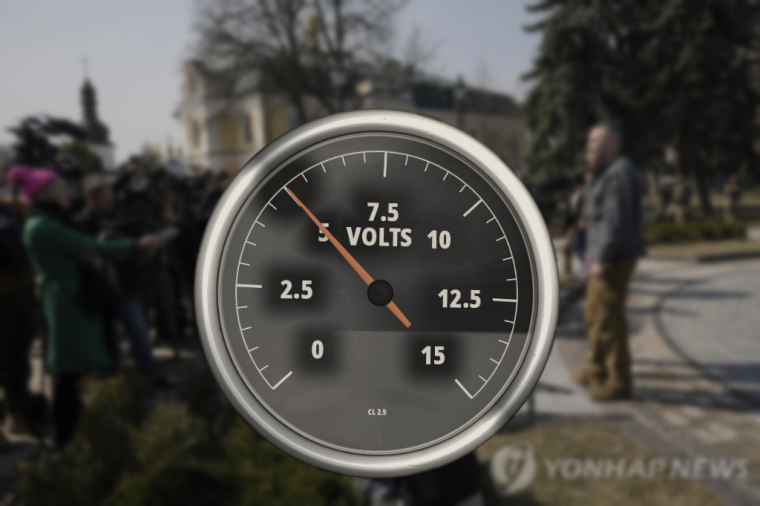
5 (V)
